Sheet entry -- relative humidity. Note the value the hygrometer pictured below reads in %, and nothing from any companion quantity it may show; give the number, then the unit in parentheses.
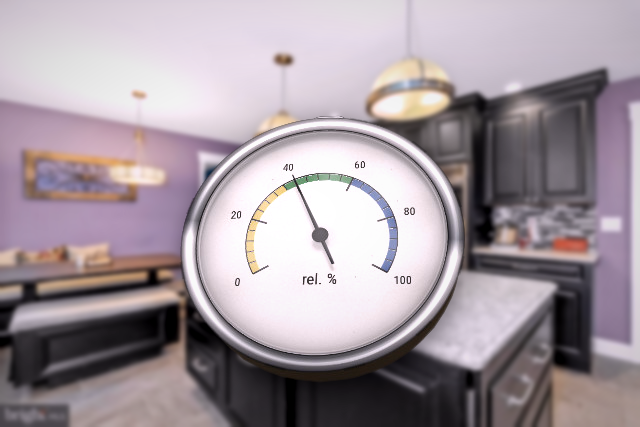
40 (%)
